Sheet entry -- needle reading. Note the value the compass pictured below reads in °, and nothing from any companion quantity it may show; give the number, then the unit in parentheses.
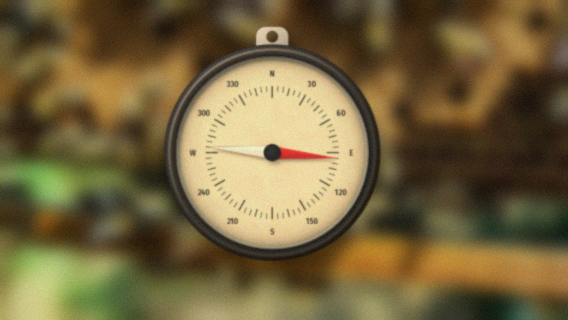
95 (°)
